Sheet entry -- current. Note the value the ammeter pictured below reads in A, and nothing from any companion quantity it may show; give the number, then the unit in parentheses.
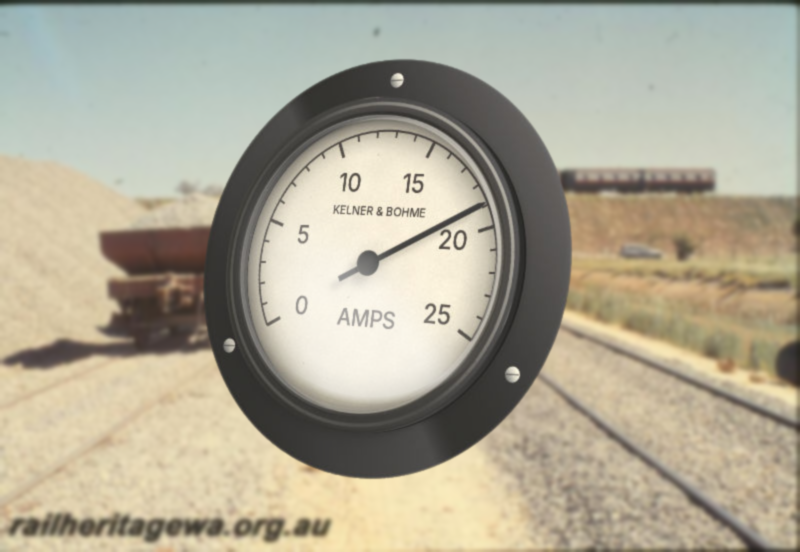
19 (A)
